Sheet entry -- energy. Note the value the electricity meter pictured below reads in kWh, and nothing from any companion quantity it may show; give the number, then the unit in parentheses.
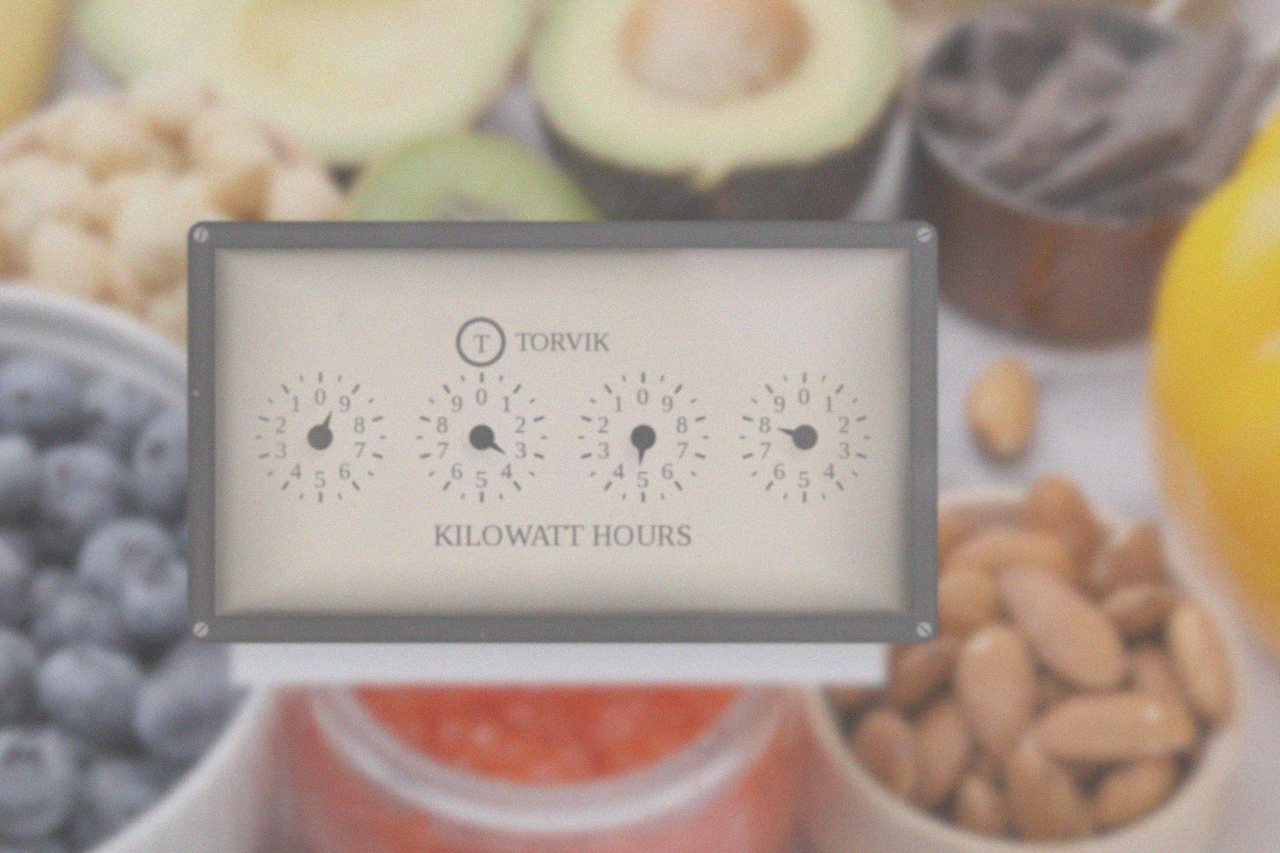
9348 (kWh)
